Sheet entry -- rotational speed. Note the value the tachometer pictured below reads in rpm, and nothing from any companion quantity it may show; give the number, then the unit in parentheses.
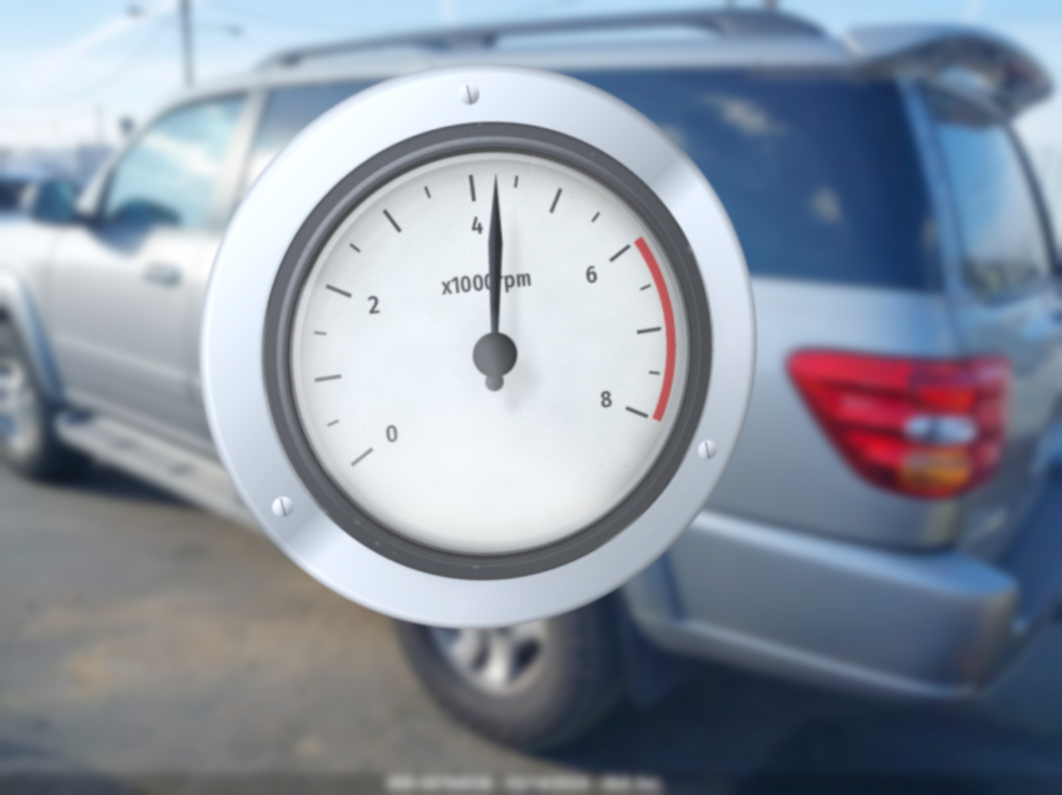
4250 (rpm)
